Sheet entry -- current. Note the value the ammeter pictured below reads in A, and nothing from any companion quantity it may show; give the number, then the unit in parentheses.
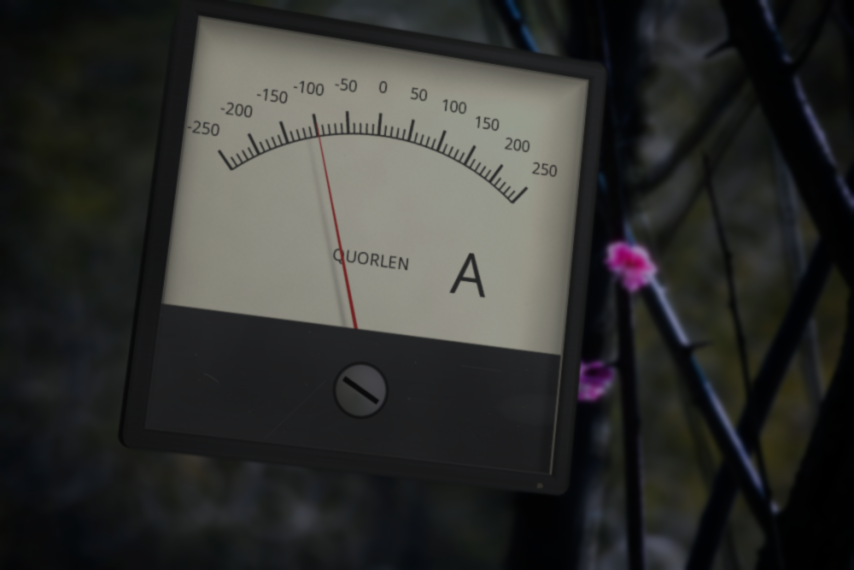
-100 (A)
